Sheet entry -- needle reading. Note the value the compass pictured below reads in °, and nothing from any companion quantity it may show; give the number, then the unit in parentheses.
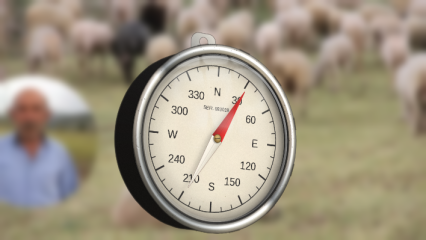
30 (°)
